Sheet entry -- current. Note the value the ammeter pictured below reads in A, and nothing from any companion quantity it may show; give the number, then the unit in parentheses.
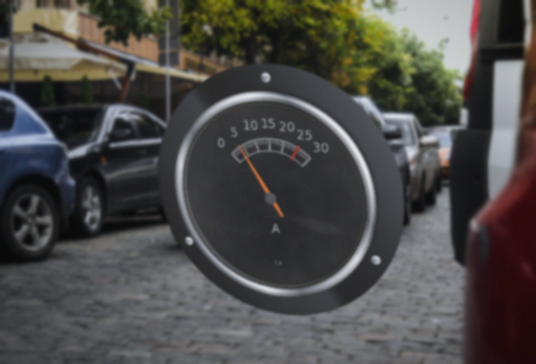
5 (A)
